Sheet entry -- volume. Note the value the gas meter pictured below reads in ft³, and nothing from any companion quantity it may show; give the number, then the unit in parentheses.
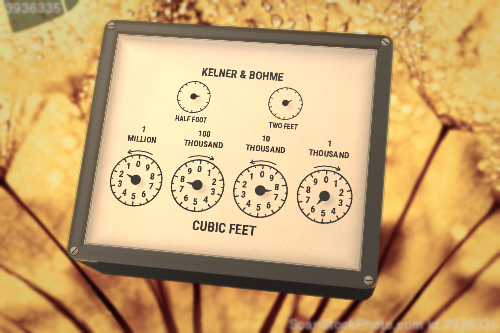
177600 (ft³)
